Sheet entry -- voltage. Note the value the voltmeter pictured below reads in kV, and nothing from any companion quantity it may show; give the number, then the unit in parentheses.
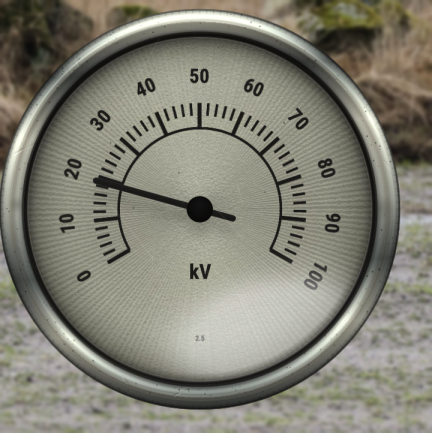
19 (kV)
